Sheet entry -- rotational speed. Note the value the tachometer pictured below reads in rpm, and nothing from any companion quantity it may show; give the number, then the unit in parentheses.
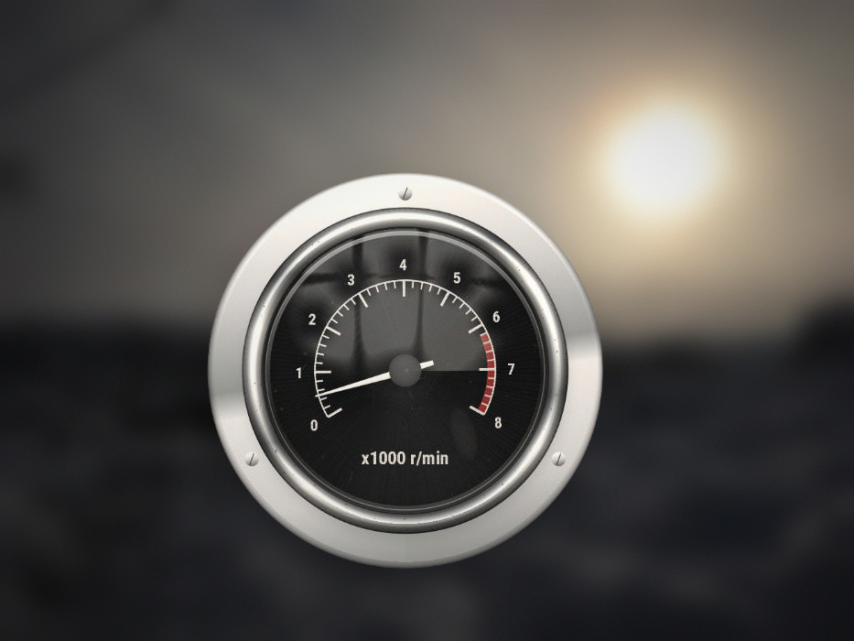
500 (rpm)
